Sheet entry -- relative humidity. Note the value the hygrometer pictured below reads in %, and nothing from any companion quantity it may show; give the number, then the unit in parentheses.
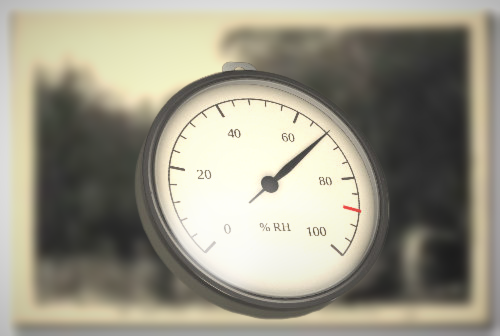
68 (%)
